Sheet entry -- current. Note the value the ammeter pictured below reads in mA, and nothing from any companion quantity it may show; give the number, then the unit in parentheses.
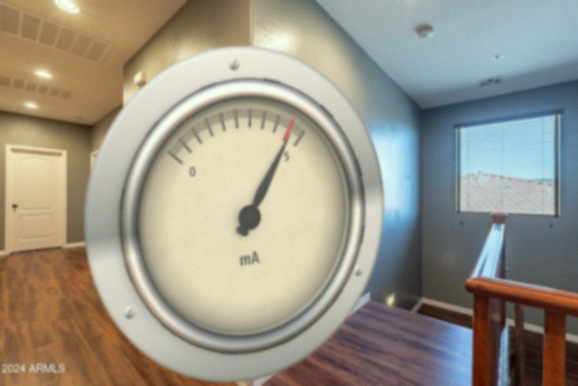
4.5 (mA)
